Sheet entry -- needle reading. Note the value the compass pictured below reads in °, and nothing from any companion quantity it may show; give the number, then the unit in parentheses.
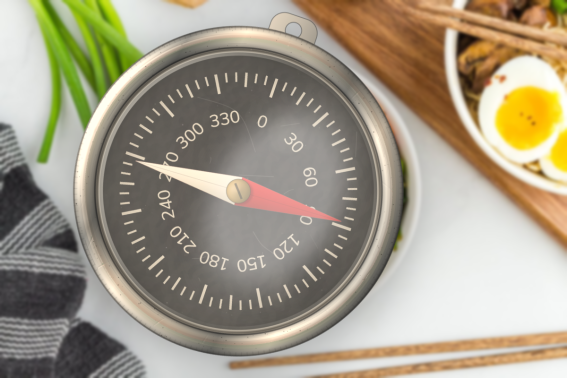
87.5 (°)
